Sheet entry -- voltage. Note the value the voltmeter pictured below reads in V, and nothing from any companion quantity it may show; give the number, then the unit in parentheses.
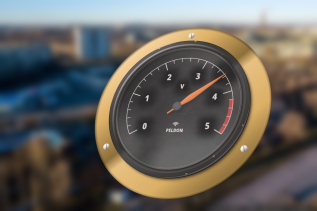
3.6 (V)
